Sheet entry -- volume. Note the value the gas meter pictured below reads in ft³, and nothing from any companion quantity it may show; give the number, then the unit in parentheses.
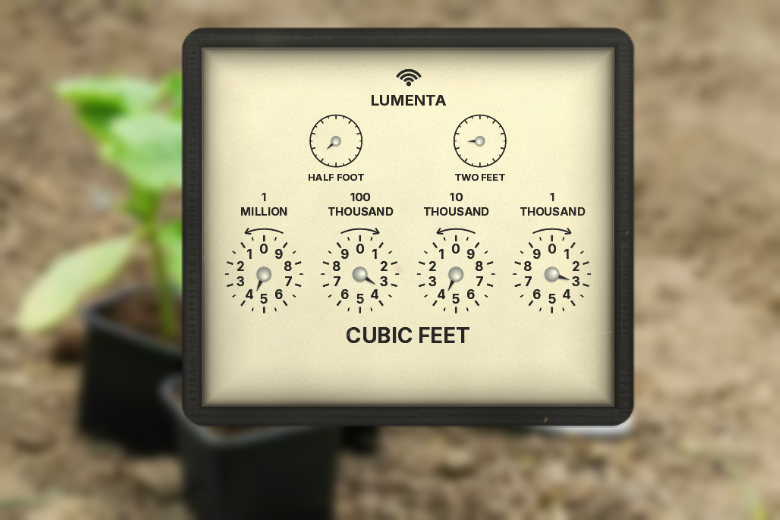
434300 (ft³)
